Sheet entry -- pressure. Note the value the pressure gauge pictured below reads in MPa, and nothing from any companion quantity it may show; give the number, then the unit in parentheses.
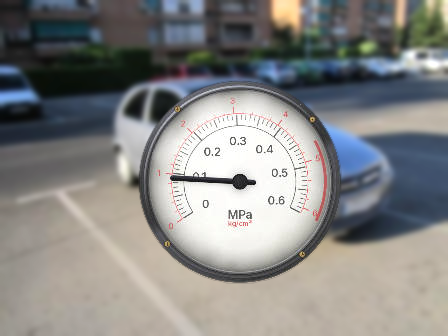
0.09 (MPa)
